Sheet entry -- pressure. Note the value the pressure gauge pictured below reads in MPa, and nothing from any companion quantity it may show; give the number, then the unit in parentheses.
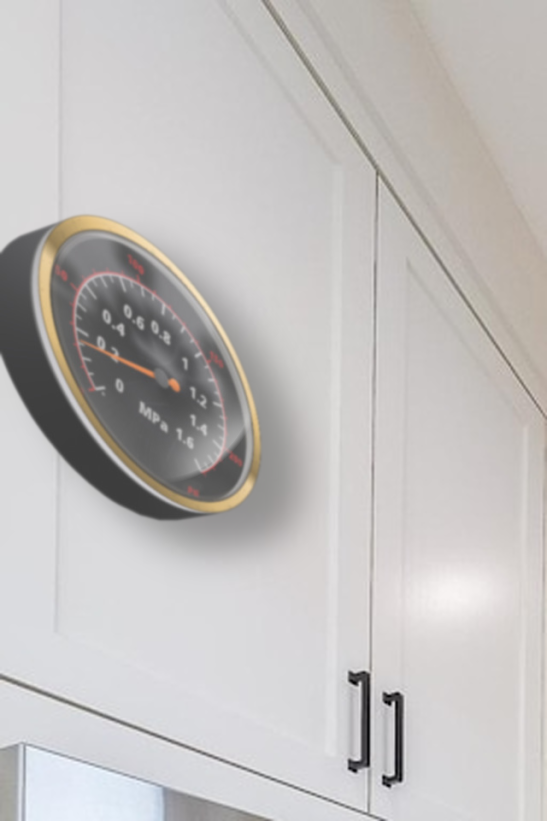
0.15 (MPa)
